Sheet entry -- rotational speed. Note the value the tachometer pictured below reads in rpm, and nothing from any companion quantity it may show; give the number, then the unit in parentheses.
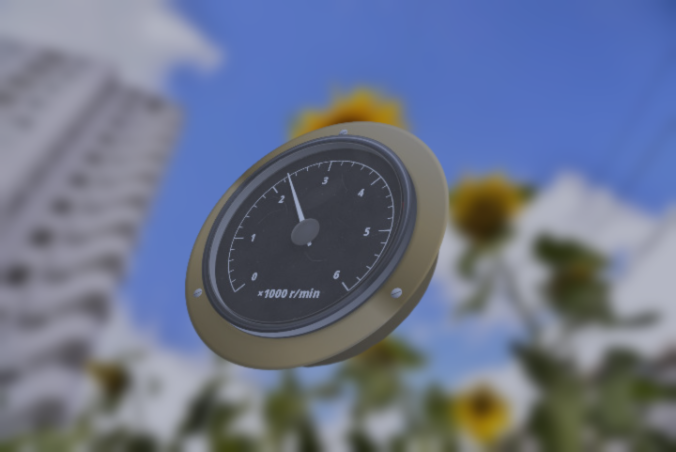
2300 (rpm)
